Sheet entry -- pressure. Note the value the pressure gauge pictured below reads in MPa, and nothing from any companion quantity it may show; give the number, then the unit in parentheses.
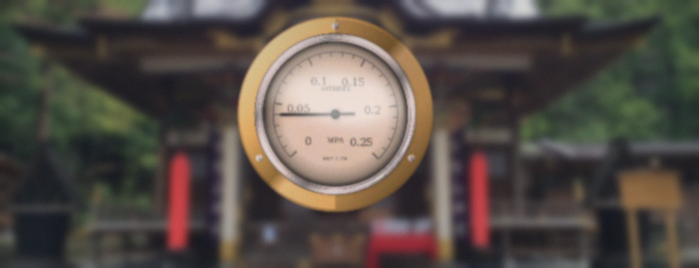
0.04 (MPa)
